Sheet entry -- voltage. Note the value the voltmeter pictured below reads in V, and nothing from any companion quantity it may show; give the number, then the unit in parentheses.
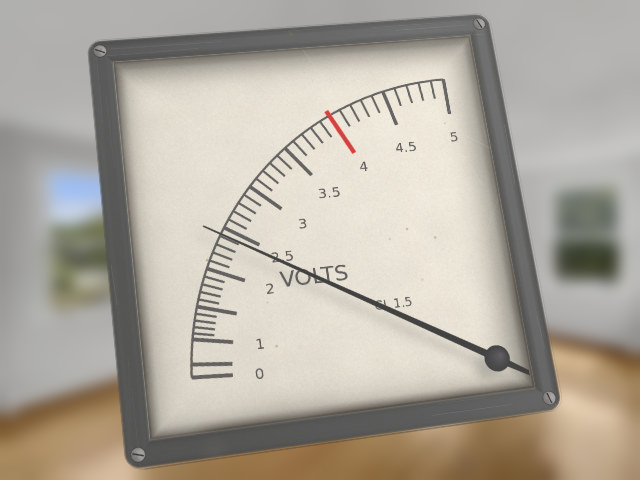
2.4 (V)
